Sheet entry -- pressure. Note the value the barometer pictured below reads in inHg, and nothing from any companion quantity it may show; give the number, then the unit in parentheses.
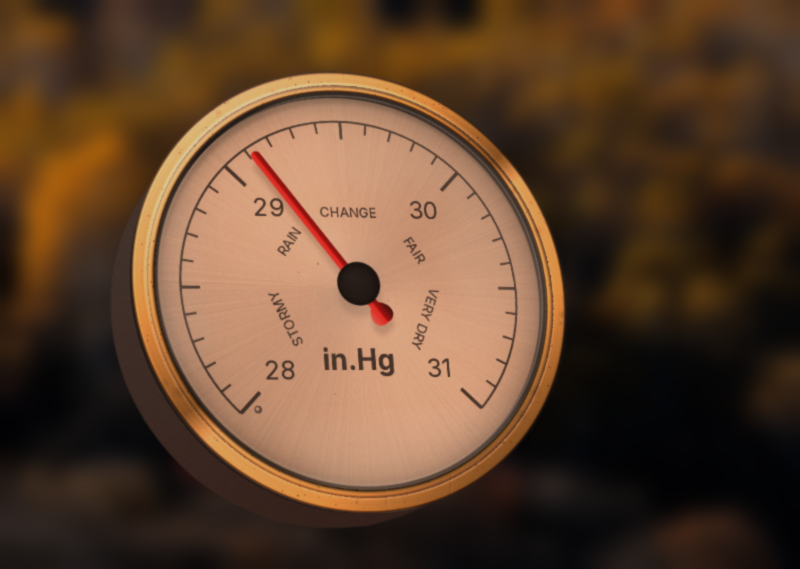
29.1 (inHg)
